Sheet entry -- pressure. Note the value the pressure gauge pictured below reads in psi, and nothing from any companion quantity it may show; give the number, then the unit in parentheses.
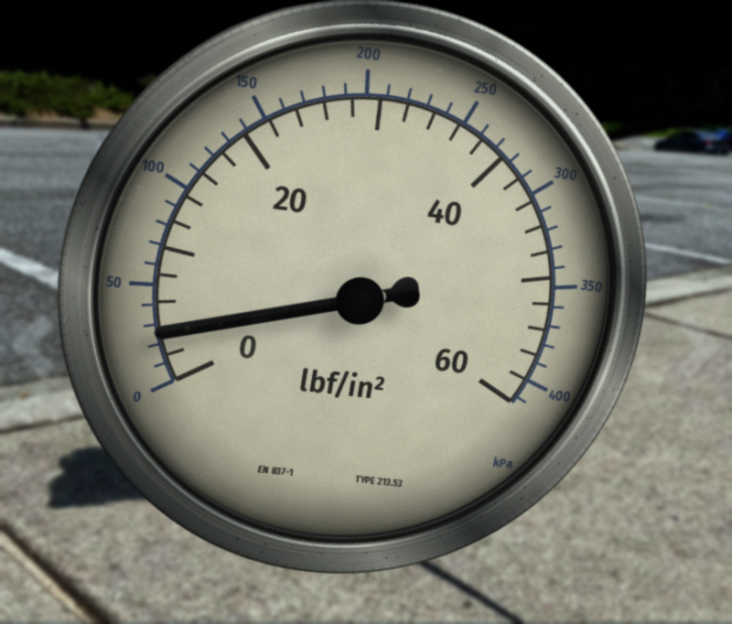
4 (psi)
